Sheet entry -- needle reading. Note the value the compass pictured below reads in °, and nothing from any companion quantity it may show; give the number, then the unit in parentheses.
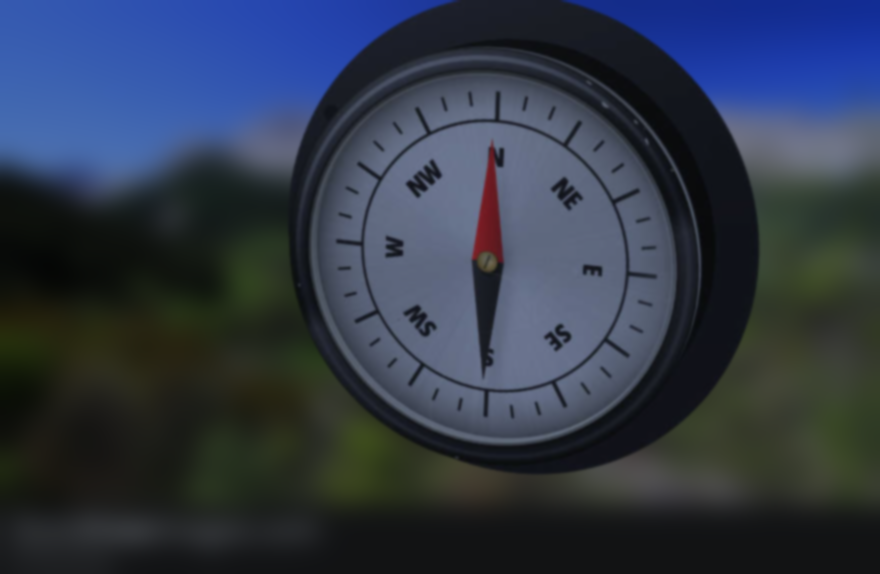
0 (°)
